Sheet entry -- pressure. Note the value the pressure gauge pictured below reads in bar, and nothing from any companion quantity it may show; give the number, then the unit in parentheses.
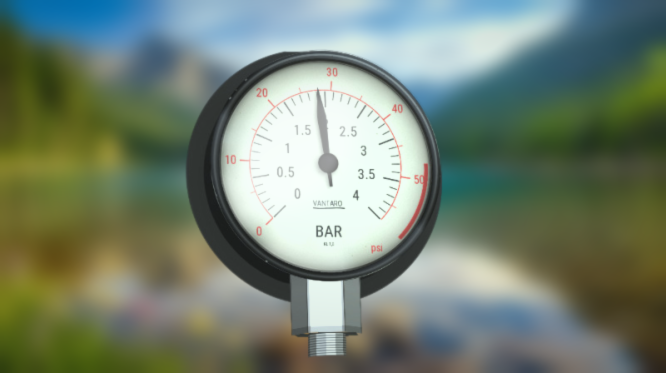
1.9 (bar)
